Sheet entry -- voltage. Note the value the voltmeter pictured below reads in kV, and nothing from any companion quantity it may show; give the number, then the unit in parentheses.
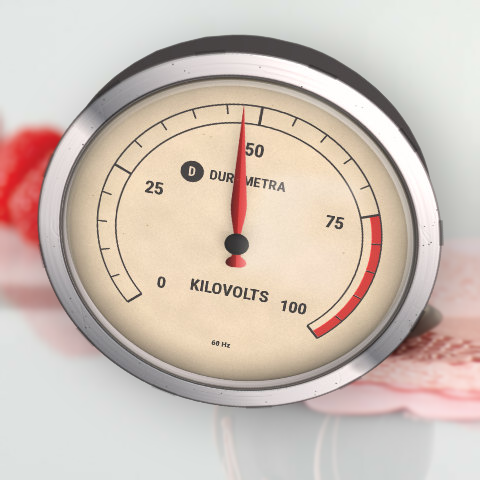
47.5 (kV)
